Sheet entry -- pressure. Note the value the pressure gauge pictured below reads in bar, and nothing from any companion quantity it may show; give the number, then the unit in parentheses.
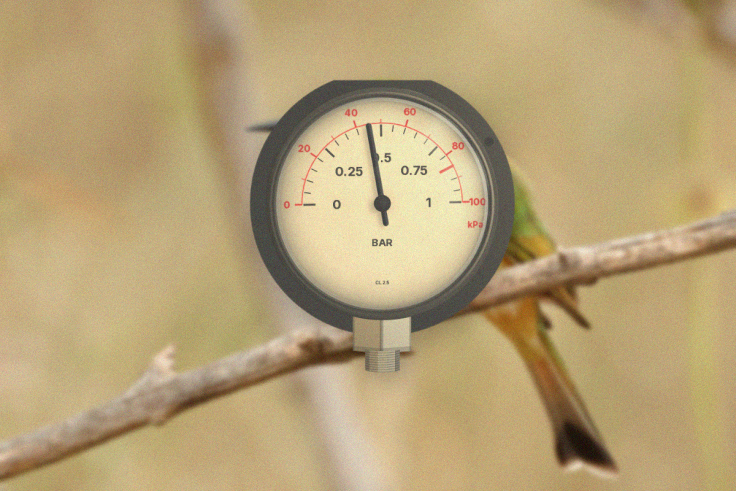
0.45 (bar)
